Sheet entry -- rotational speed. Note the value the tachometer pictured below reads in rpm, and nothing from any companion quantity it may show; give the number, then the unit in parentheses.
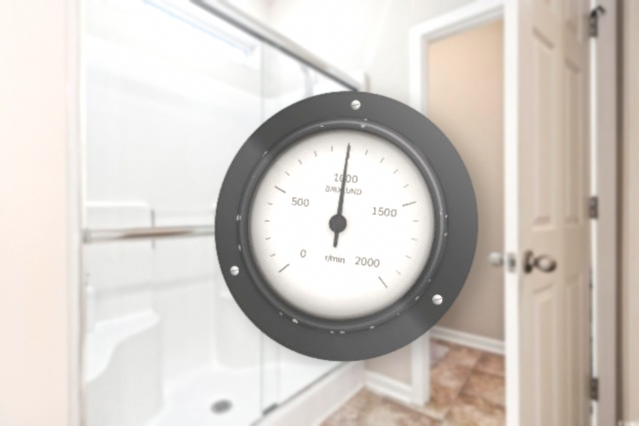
1000 (rpm)
